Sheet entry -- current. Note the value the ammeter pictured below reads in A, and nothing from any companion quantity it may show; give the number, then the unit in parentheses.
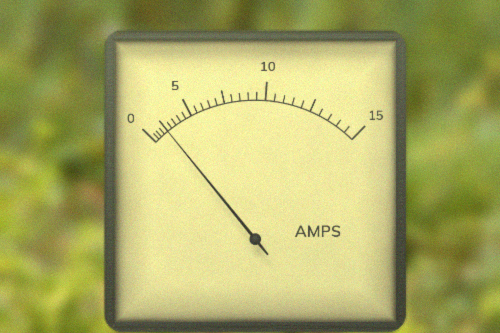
2.5 (A)
